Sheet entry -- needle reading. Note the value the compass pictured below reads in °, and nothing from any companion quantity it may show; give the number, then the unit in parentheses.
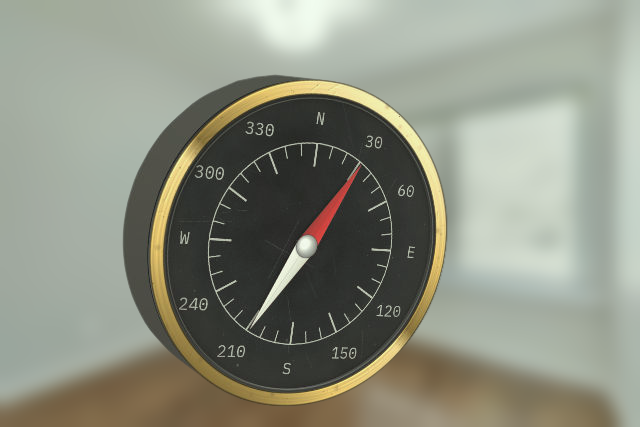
30 (°)
